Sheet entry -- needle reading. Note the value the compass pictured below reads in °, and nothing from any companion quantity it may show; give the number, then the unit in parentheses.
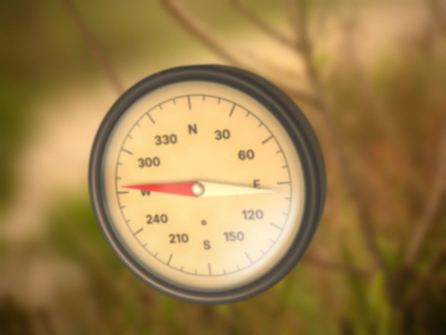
275 (°)
